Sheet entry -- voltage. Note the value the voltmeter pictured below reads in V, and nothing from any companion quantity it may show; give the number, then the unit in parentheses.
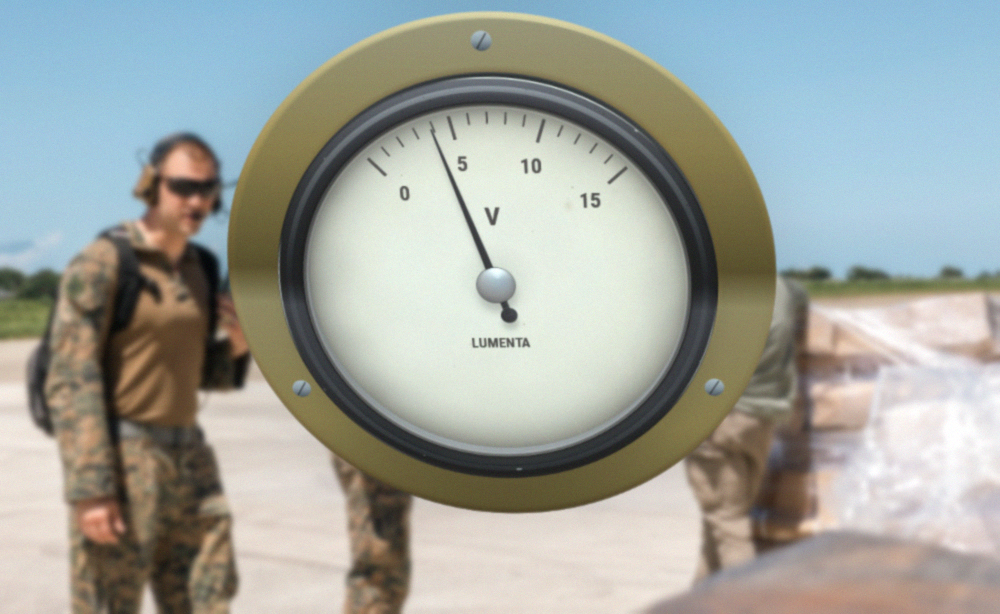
4 (V)
